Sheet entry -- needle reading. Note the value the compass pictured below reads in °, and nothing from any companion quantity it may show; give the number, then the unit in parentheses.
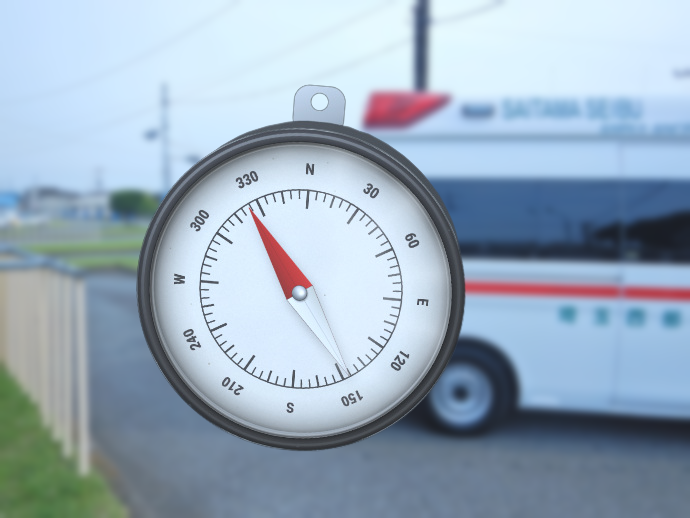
325 (°)
